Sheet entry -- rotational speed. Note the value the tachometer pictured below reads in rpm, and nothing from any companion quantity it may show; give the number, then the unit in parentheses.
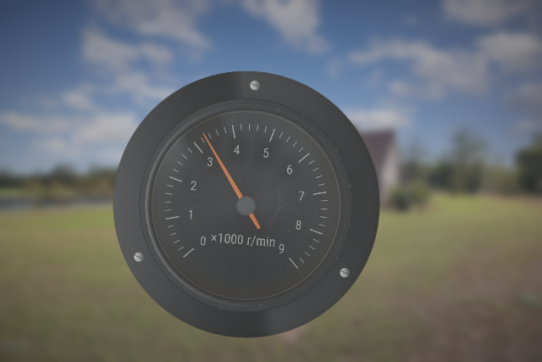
3300 (rpm)
